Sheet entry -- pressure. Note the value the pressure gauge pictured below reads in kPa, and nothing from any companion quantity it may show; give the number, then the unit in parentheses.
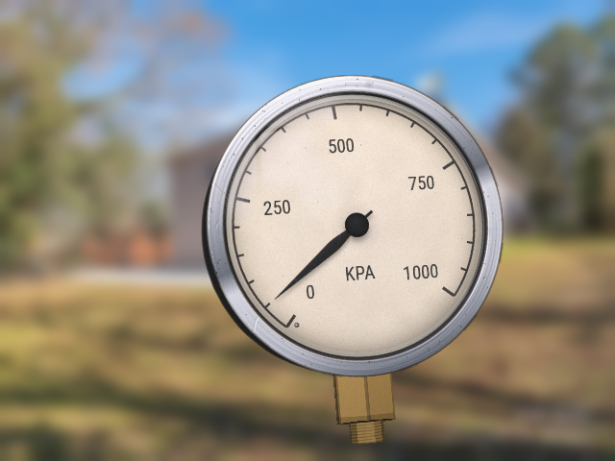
50 (kPa)
